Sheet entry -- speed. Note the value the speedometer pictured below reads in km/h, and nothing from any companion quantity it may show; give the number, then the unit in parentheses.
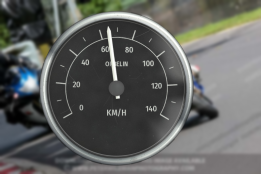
65 (km/h)
